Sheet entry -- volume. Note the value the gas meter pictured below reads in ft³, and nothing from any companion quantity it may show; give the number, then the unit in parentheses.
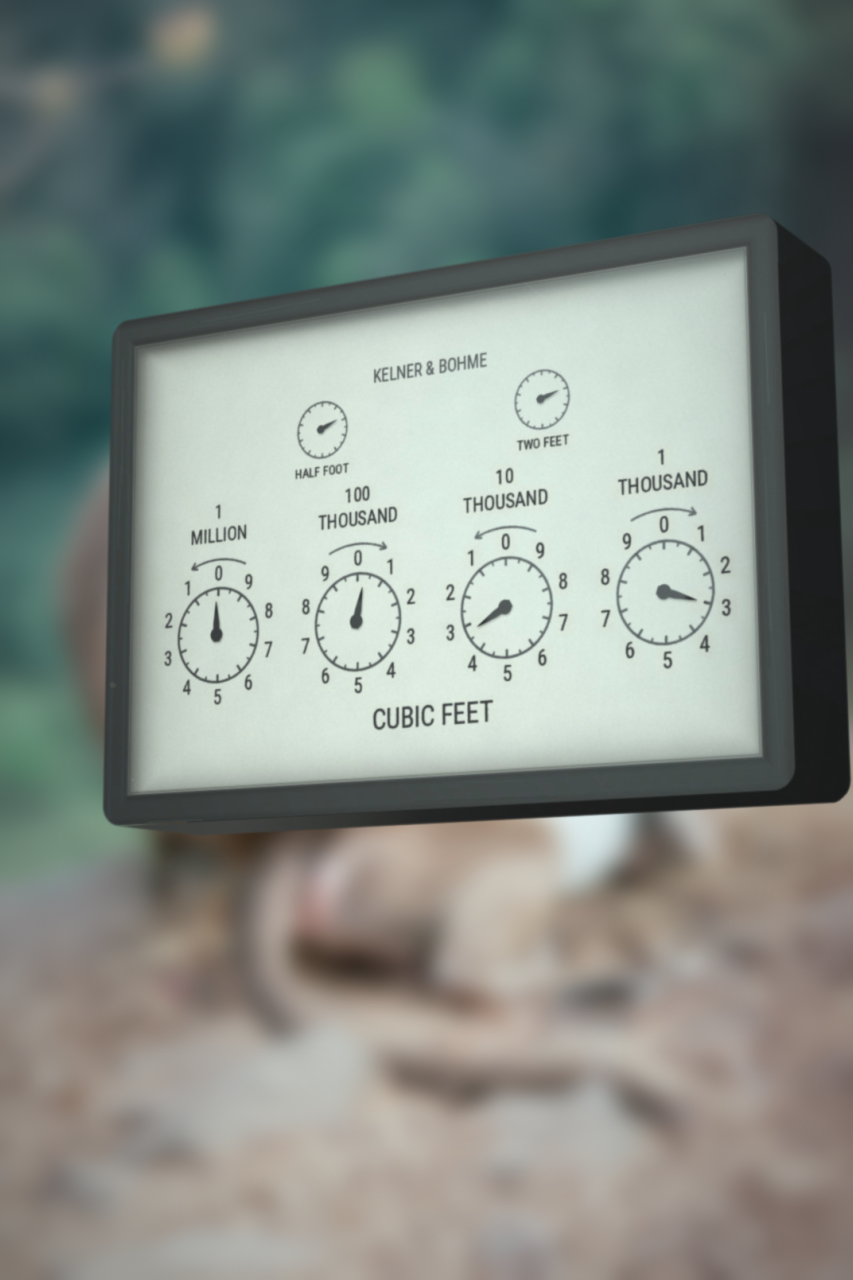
3300 (ft³)
